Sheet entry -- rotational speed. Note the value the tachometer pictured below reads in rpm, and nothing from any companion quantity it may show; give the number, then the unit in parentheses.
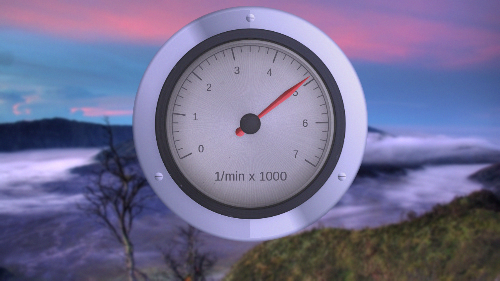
4900 (rpm)
